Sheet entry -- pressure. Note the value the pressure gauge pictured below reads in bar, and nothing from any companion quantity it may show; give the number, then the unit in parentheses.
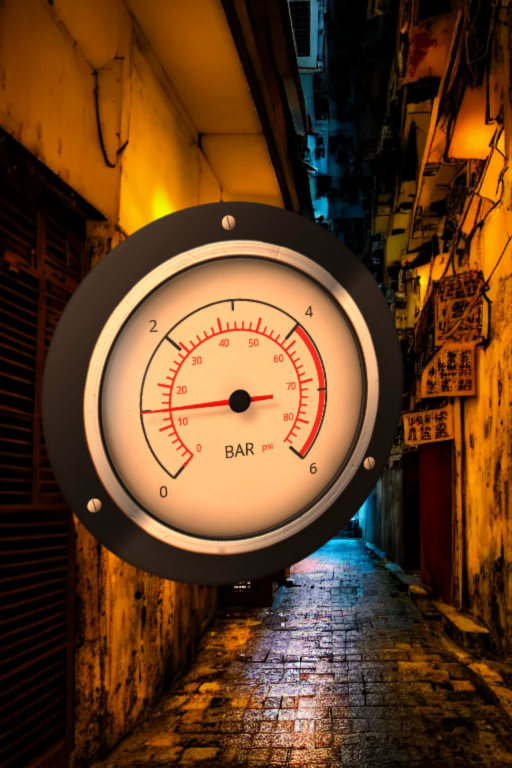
1 (bar)
